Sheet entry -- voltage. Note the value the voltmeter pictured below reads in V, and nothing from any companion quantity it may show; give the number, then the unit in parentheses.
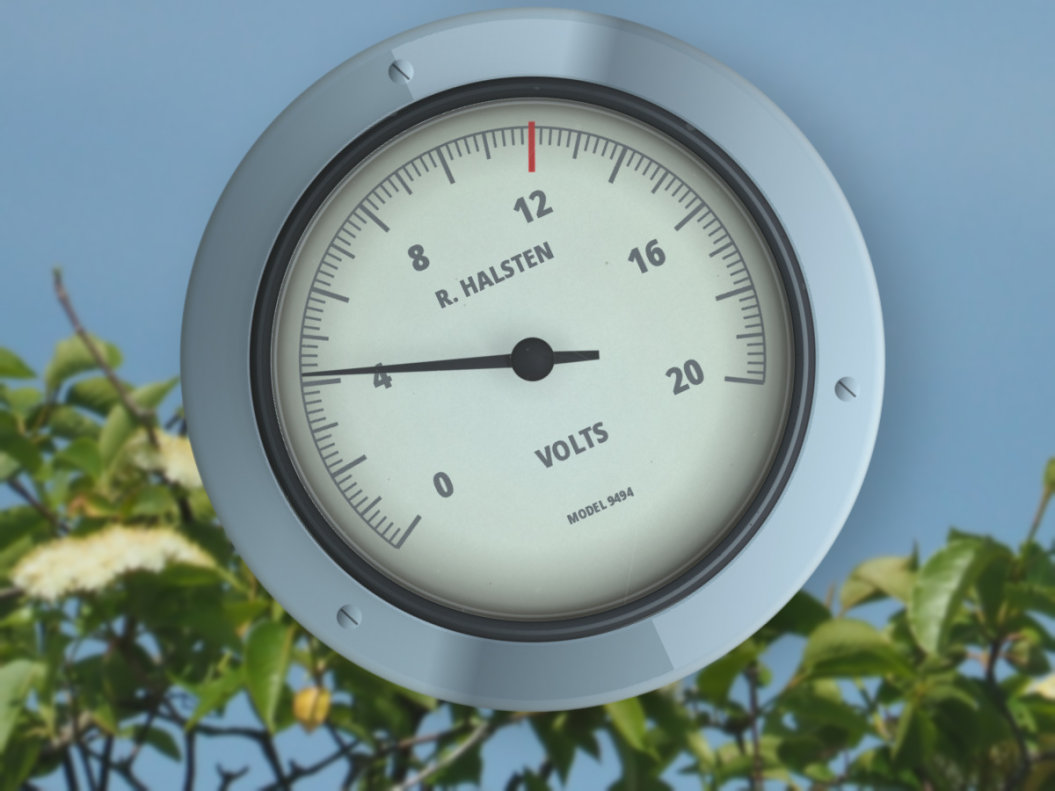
4.2 (V)
